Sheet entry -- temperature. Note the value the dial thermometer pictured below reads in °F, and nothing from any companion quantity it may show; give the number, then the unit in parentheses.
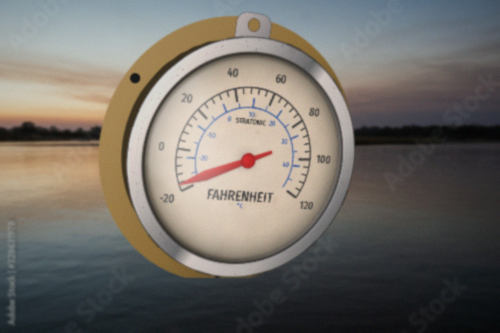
-16 (°F)
